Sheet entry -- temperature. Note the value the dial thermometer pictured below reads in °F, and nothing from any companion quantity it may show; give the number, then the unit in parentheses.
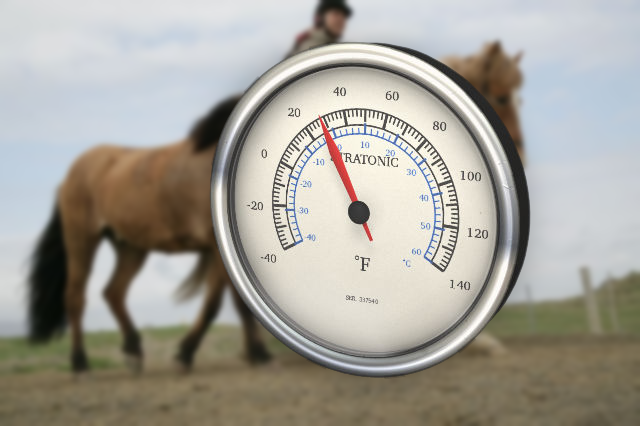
30 (°F)
